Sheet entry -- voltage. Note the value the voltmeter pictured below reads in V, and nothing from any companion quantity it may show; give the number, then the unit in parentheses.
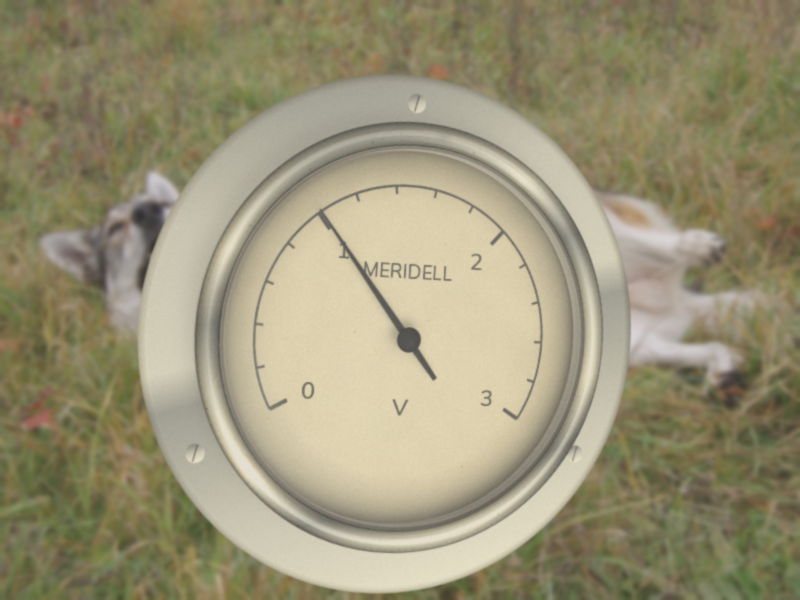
1 (V)
